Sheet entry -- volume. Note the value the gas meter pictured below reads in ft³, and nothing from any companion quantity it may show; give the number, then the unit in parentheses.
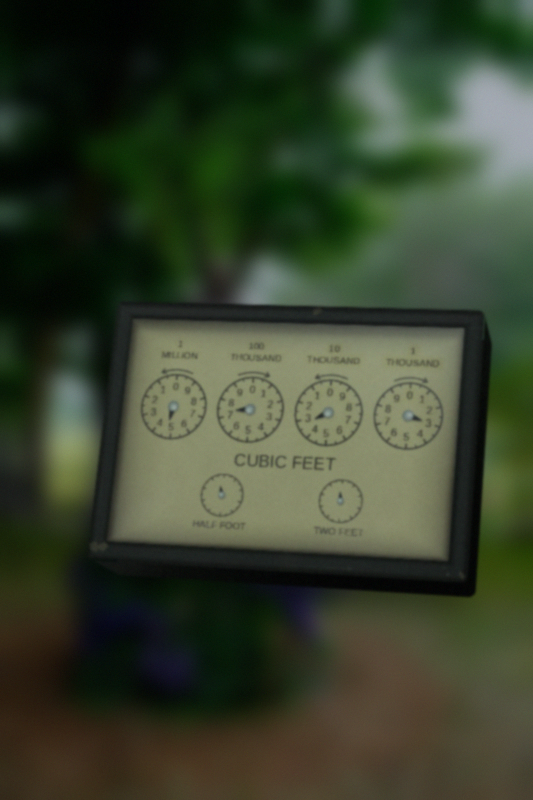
473300 (ft³)
